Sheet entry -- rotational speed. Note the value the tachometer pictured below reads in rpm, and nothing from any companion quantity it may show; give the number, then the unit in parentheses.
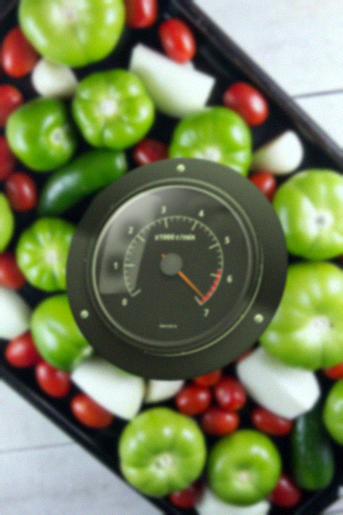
6800 (rpm)
